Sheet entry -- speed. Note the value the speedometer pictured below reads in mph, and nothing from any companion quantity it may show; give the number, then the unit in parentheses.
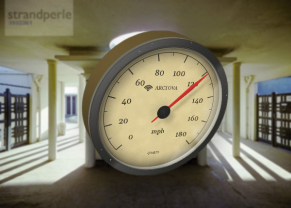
120 (mph)
